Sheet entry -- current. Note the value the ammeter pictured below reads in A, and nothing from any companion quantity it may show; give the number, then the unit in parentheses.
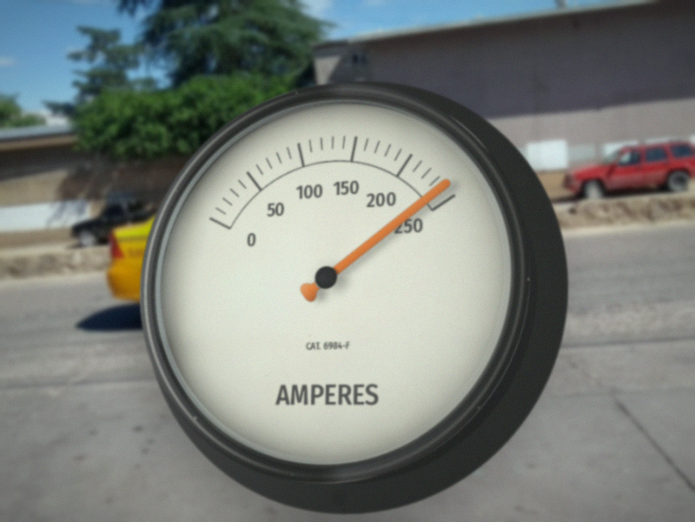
240 (A)
